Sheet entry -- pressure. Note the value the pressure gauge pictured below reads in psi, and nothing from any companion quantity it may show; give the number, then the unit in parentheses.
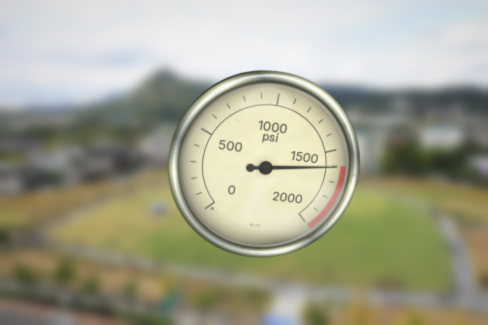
1600 (psi)
